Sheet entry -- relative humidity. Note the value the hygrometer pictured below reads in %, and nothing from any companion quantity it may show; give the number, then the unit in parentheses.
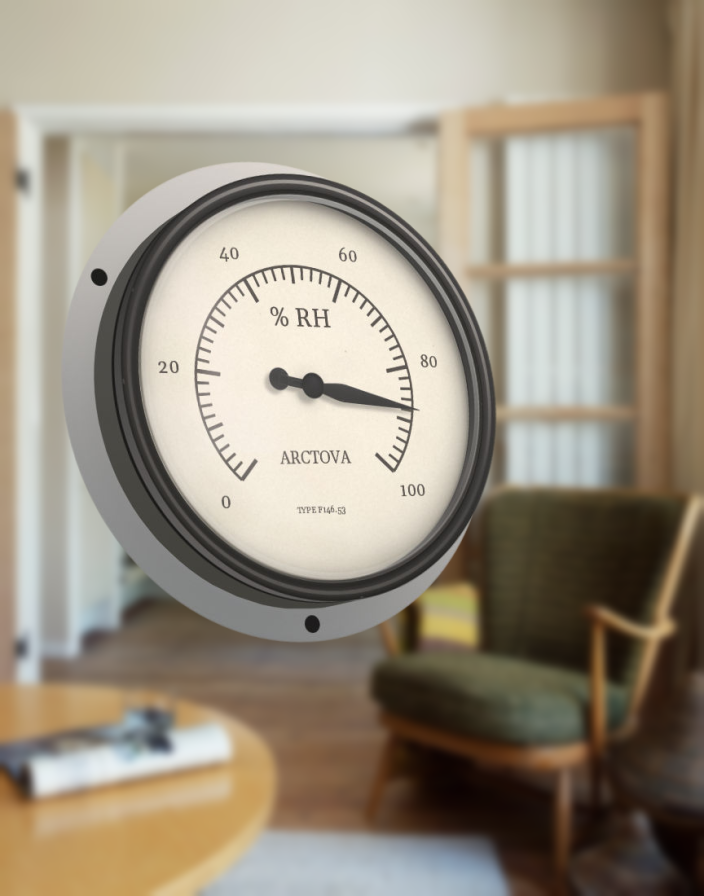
88 (%)
